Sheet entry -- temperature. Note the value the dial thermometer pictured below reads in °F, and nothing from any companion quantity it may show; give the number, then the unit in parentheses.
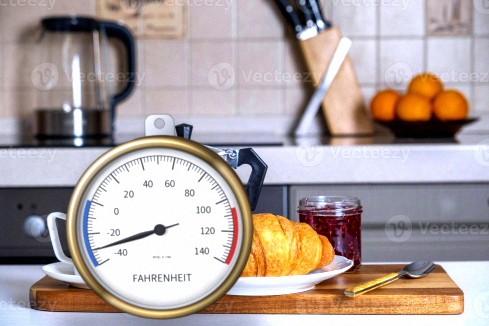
-30 (°F)
